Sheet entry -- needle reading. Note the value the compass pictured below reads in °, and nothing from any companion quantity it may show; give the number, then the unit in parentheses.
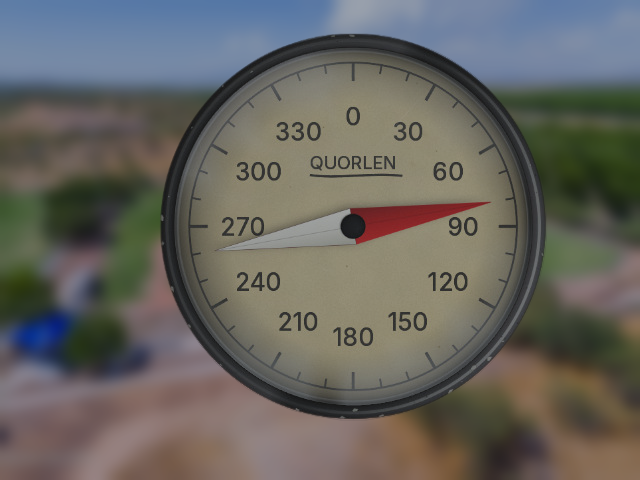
80 (°)
